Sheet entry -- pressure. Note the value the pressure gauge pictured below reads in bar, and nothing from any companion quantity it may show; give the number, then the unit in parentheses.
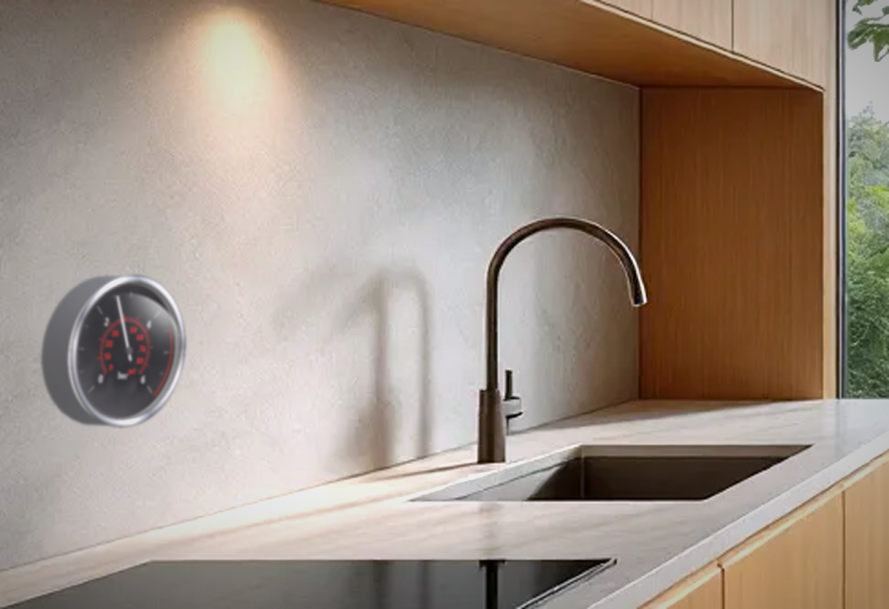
2.5 (bar)
